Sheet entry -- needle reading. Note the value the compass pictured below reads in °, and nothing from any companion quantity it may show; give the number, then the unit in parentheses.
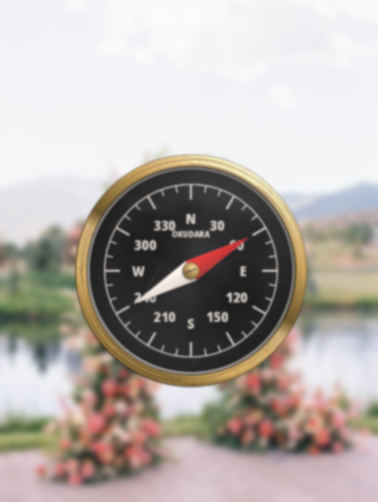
60 (°)
